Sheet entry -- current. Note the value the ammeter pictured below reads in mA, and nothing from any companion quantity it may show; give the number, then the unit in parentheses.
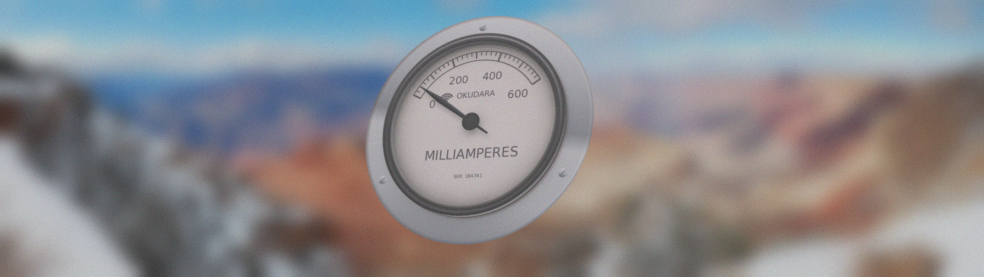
40 (mA)
